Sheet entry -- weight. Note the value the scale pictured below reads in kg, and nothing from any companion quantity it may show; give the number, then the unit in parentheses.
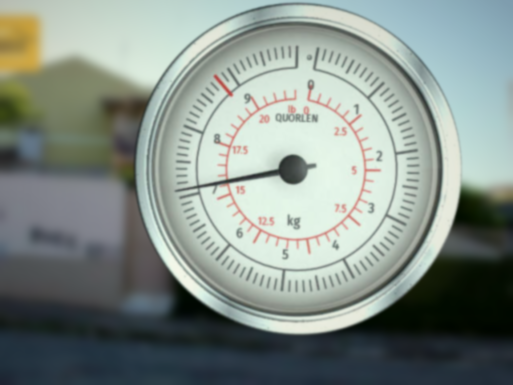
7.1 (kg)
